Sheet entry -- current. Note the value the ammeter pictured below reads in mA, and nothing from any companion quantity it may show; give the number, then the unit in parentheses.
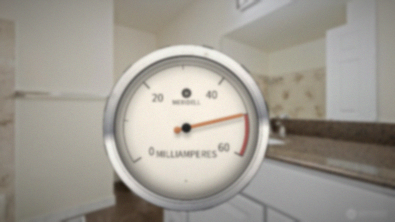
50 (mA)
